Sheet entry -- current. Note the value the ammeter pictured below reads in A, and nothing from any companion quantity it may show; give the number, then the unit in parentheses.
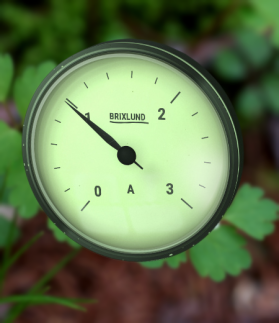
1 (A)
